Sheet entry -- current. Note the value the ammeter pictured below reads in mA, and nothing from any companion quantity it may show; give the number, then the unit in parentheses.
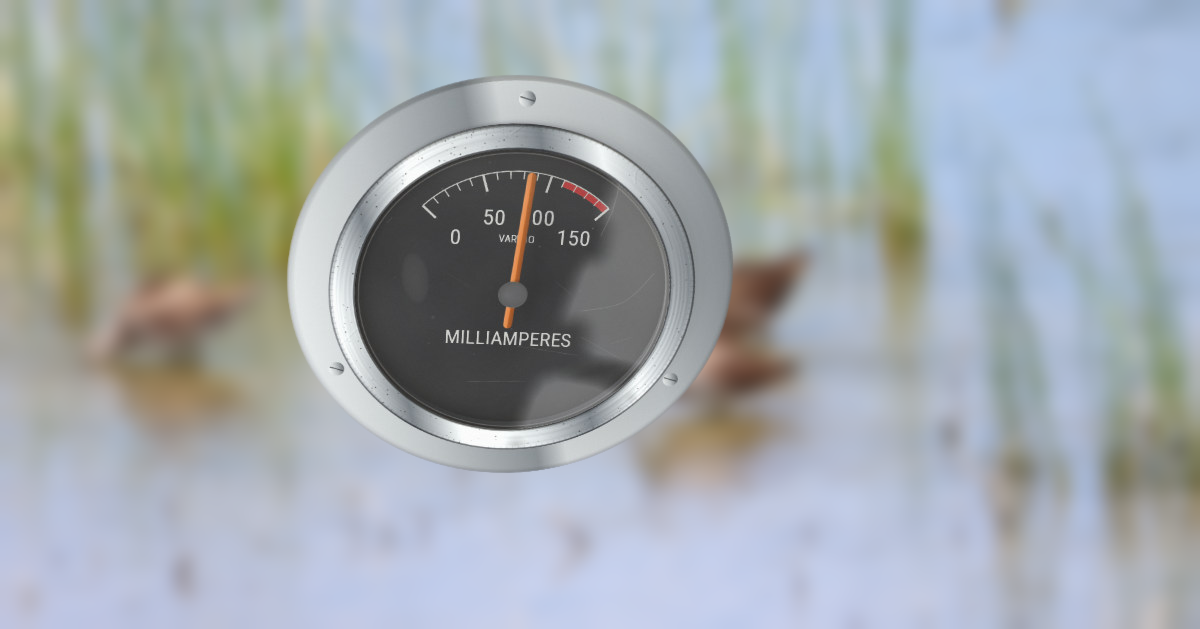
85 (mA)
